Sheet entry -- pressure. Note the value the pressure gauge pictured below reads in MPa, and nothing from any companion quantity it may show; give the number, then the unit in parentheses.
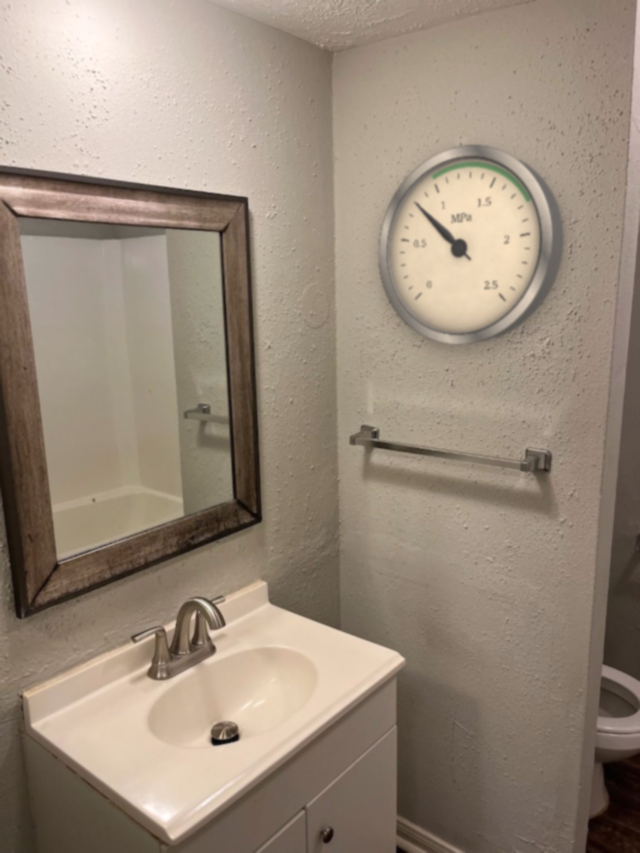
0.8 (MPa)
